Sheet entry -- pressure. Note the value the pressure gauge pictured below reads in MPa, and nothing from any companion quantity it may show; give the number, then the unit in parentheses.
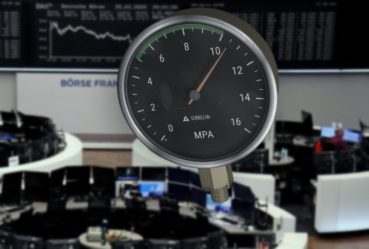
10.5 (MPa)
